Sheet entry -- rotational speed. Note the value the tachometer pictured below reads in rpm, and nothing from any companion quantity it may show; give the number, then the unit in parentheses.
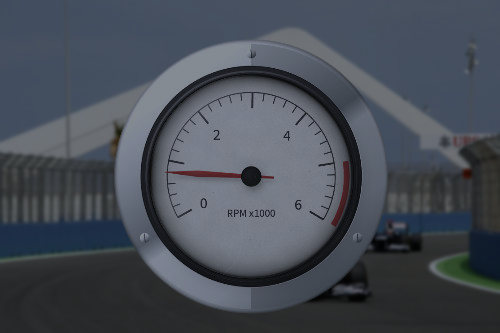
800 (rpm)
